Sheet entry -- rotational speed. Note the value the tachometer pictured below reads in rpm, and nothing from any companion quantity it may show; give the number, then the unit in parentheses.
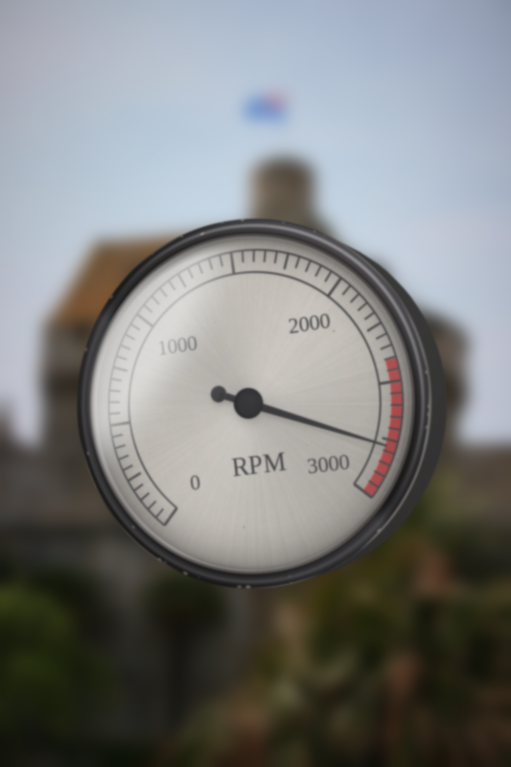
2775 (rpm)
